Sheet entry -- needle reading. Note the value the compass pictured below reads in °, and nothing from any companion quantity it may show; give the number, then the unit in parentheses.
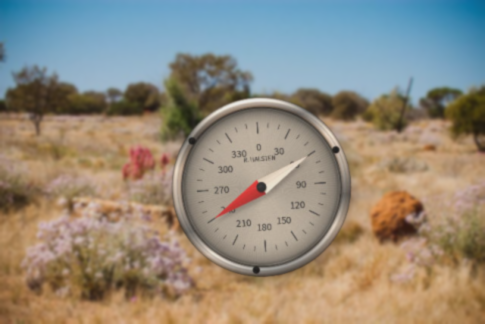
240 (°)
